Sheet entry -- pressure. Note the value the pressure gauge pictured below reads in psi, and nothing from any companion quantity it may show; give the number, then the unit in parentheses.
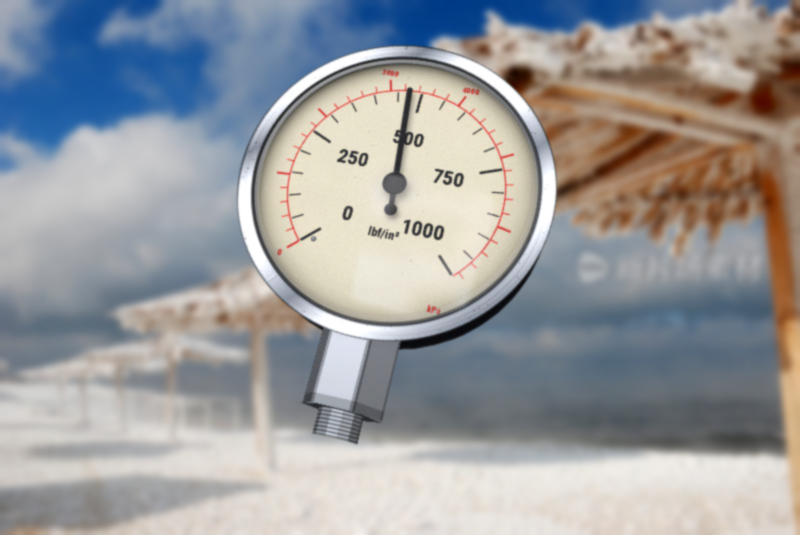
475 (psi)
